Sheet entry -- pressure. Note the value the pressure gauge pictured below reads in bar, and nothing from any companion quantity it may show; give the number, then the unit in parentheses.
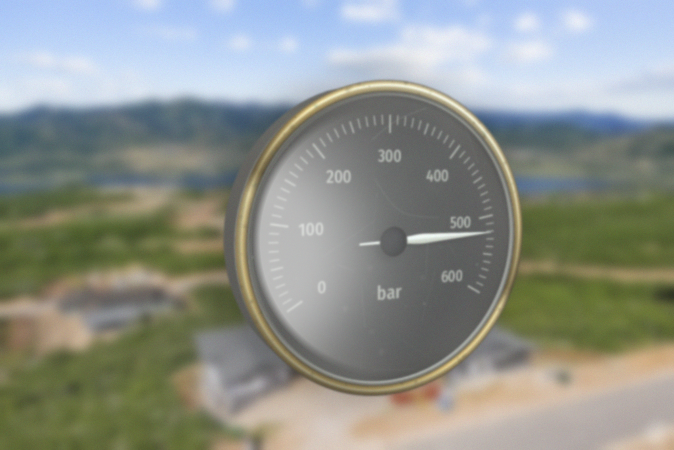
520 (bar)
